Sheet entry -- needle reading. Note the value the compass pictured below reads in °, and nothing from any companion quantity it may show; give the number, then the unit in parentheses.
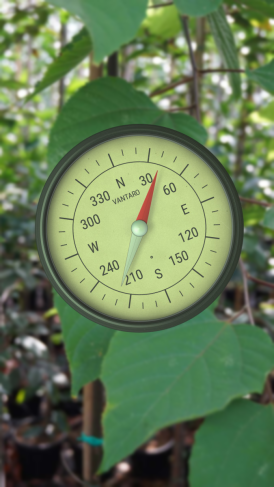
40 (°)
